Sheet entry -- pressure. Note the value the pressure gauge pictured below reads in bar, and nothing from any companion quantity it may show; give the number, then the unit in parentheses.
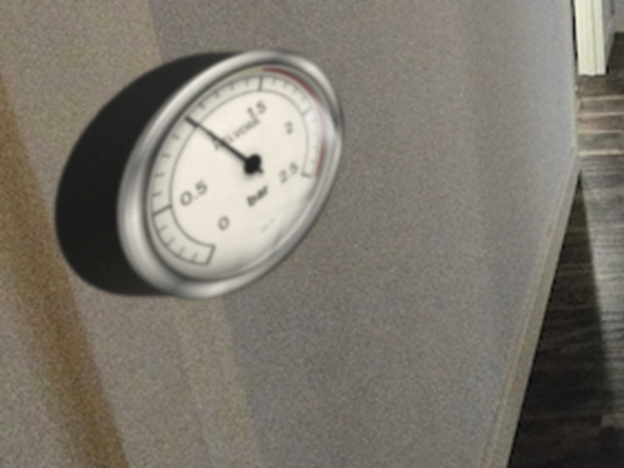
1 (bar)
